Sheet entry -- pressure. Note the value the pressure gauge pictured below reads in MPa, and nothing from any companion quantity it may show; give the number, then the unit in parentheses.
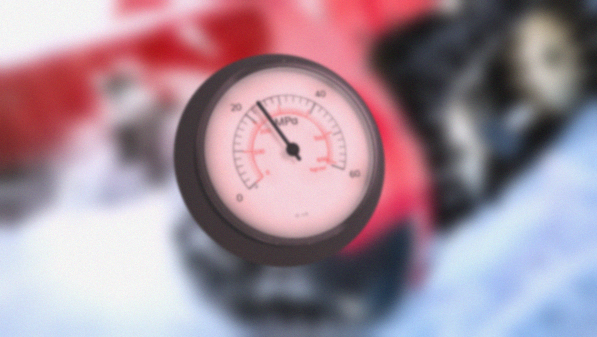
24 (MPa)
